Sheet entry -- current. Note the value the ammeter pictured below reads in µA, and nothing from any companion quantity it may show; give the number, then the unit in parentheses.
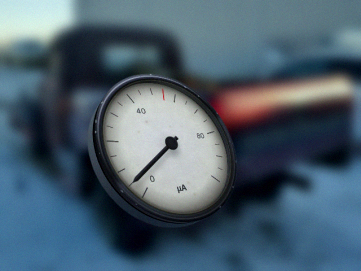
5 (µA)
